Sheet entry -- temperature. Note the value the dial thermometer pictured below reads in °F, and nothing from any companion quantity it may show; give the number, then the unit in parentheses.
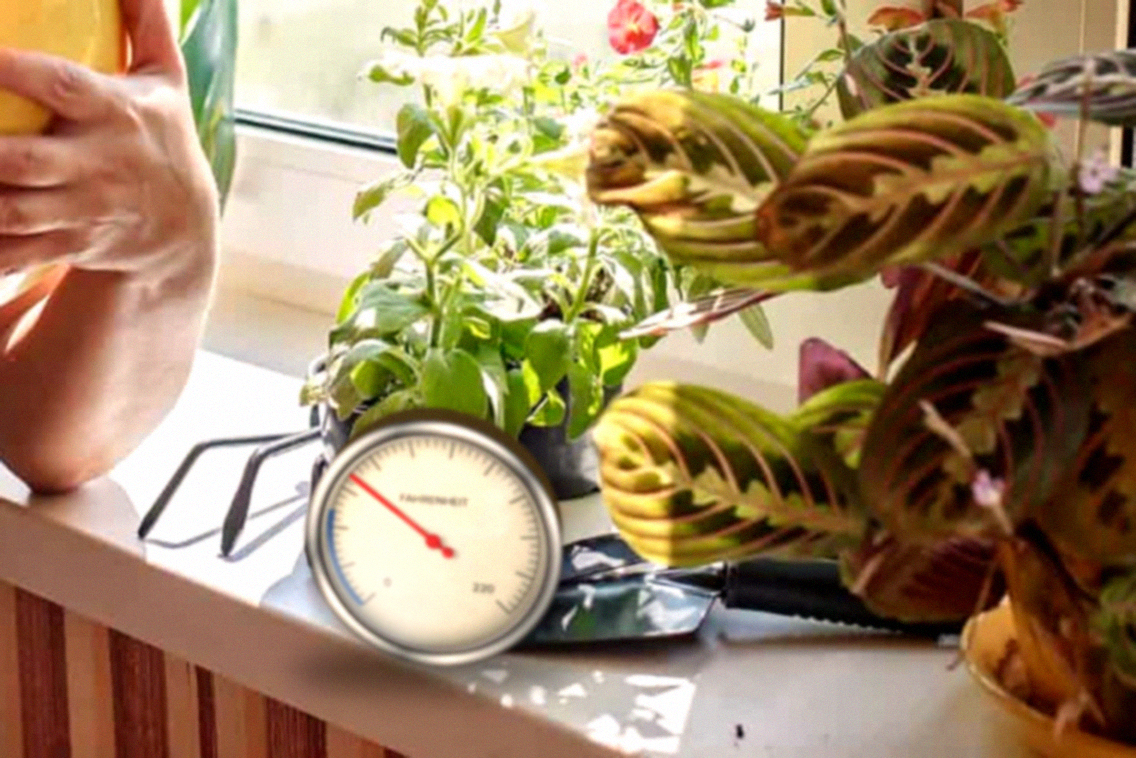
68 (°F)
